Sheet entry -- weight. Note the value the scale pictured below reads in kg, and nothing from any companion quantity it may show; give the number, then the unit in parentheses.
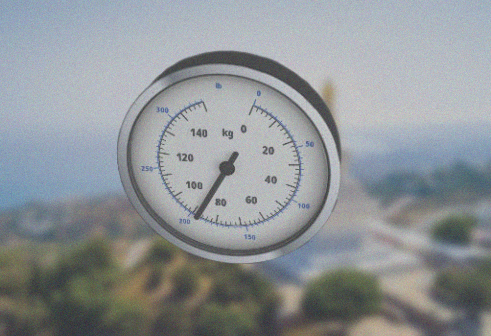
88 (kg)
